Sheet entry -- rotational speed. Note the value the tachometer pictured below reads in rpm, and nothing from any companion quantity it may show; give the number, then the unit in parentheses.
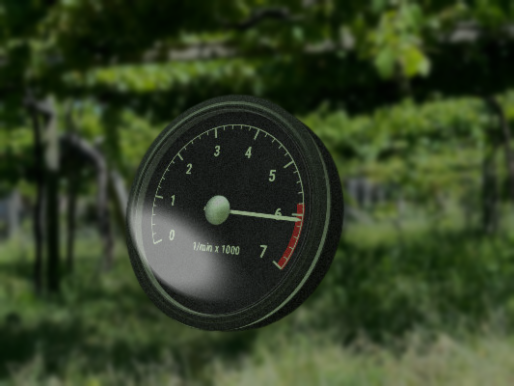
6100 (rpm)
